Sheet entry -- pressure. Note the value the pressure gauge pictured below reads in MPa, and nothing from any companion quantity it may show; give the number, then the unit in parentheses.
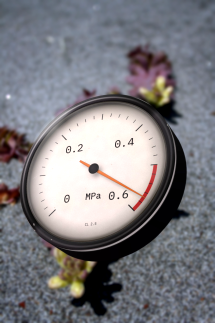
0.57 (MPa)
